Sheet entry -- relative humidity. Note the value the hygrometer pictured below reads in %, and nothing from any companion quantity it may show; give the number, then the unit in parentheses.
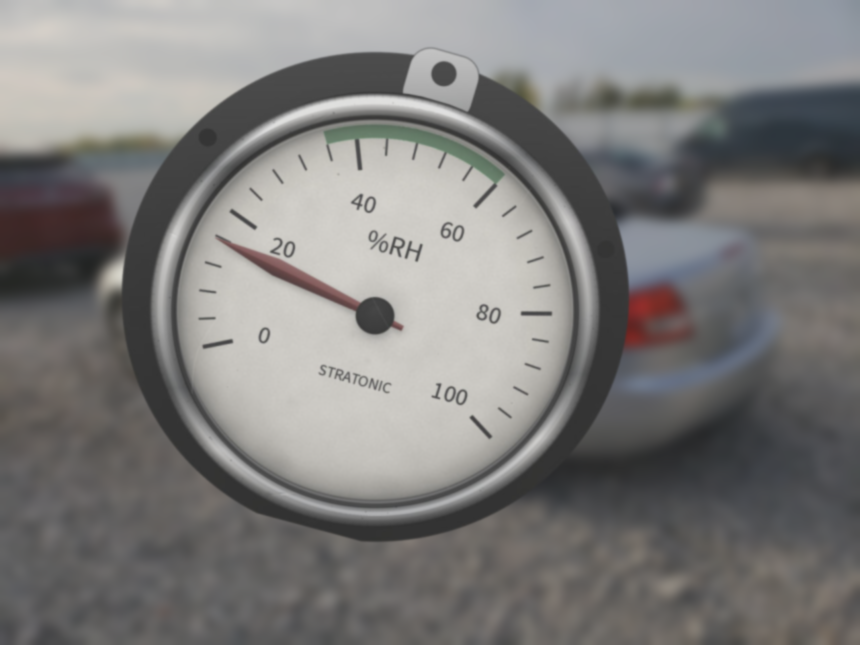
16 (%)
